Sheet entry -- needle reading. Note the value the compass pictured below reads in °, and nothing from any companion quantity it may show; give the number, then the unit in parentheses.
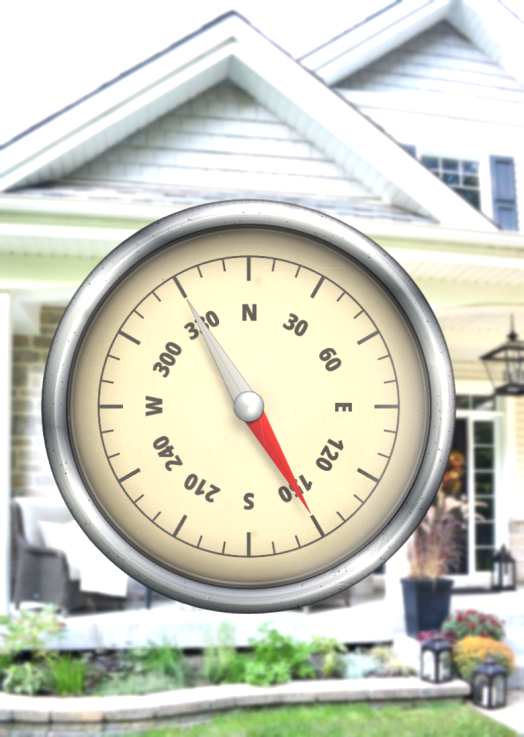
150 (°)
